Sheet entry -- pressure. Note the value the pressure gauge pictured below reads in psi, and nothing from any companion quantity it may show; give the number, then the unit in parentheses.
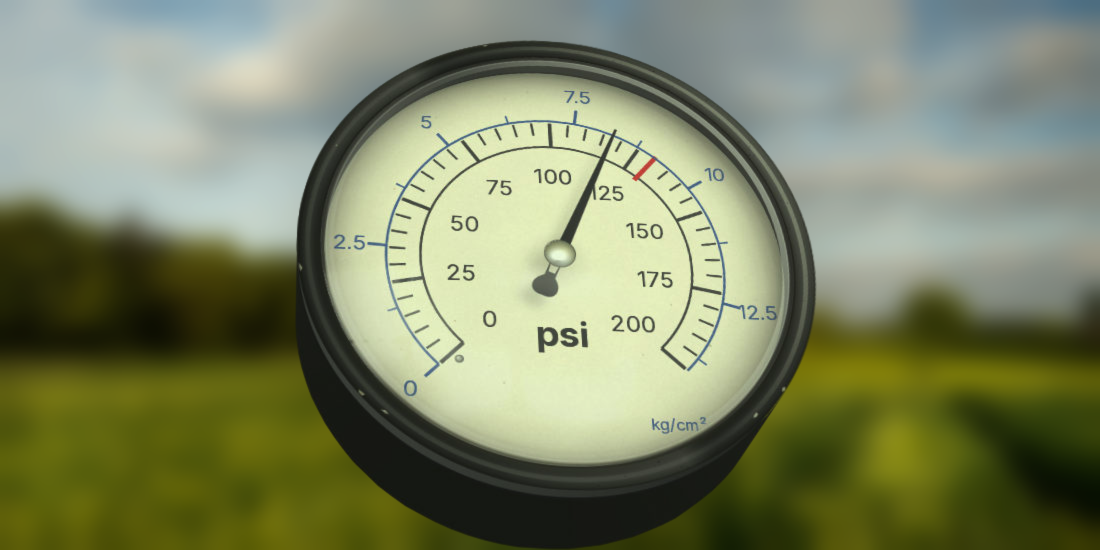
117.5 (psi)
